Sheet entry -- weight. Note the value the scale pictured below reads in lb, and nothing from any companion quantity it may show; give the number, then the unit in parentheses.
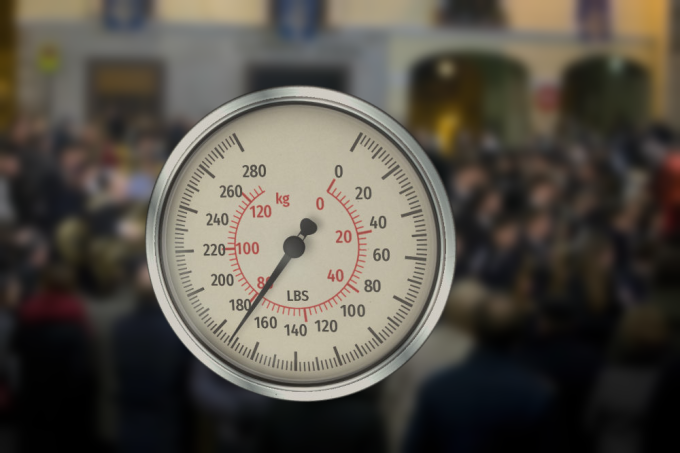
172 (lb)
